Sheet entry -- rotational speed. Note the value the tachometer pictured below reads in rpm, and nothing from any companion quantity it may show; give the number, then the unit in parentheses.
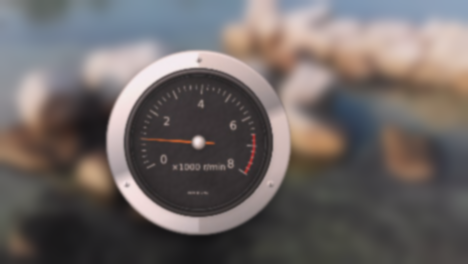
1000 (rpm)
